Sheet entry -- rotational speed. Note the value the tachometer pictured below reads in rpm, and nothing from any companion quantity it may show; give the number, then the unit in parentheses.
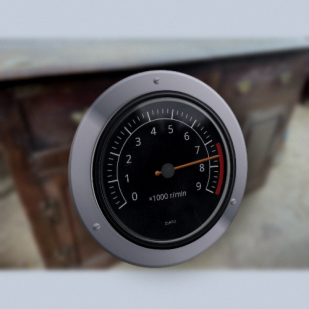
7600 (rpm)
